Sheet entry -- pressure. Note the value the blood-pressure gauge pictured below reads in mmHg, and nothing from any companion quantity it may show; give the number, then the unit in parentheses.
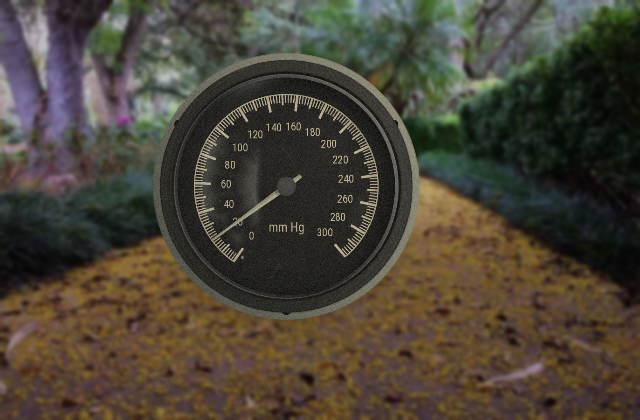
20 (mmHg)
